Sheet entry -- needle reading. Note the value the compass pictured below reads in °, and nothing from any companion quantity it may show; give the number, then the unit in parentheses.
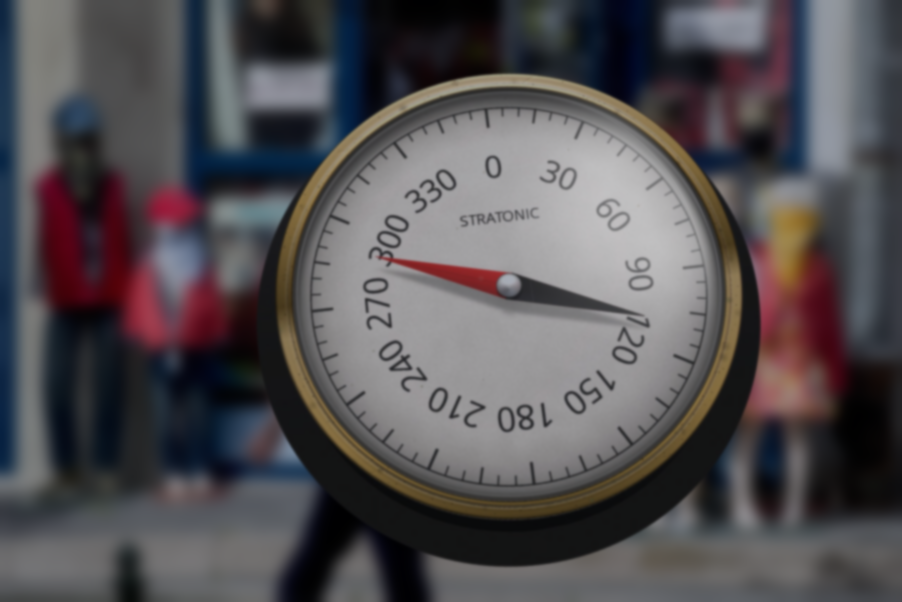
290 (°)
